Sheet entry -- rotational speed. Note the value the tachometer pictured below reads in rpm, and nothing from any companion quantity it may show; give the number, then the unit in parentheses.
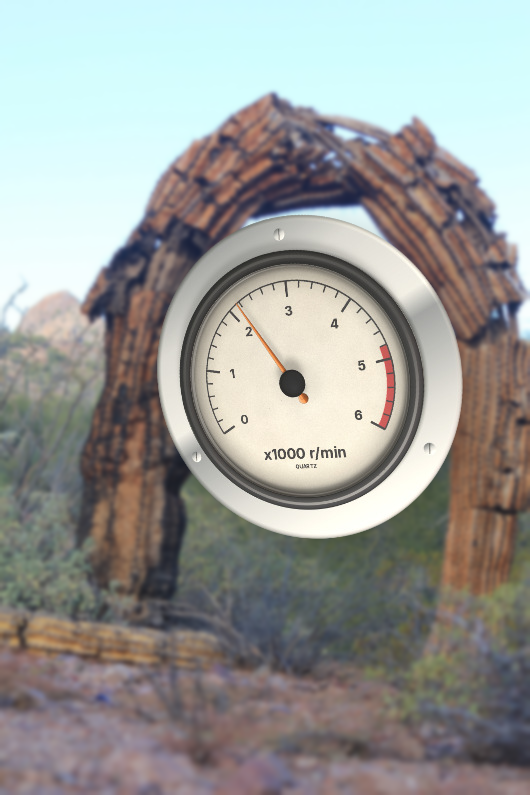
2200 (rpm)
